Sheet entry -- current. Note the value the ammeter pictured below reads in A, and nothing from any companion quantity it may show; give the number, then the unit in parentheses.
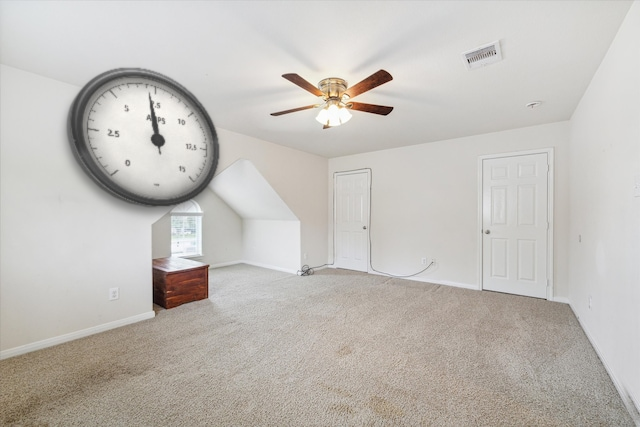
7 (A)
